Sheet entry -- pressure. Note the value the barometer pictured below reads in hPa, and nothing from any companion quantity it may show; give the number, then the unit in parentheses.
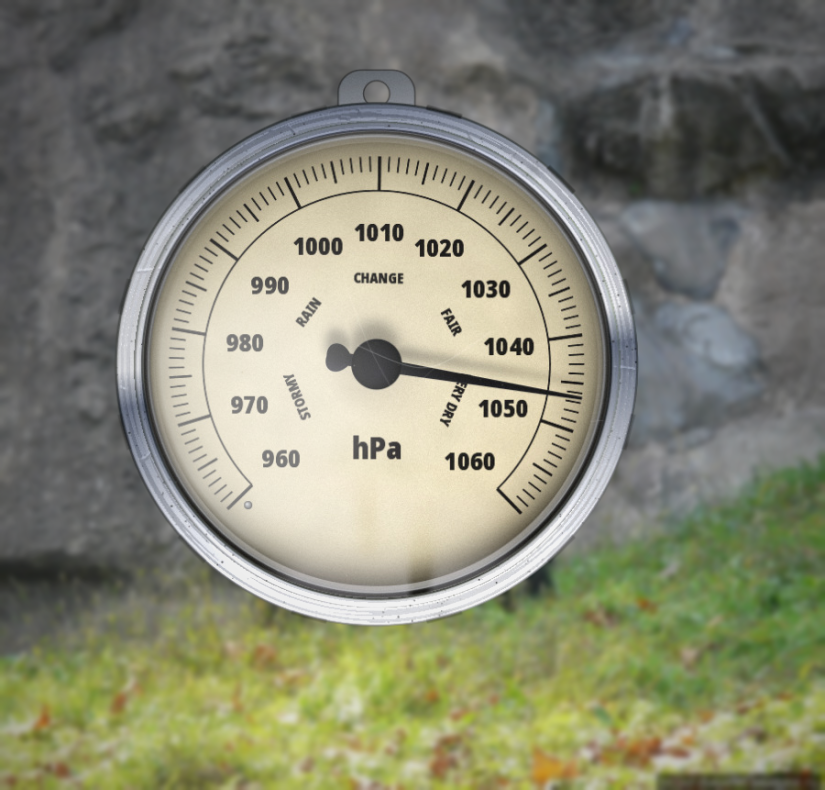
1046.5 (hPa)
